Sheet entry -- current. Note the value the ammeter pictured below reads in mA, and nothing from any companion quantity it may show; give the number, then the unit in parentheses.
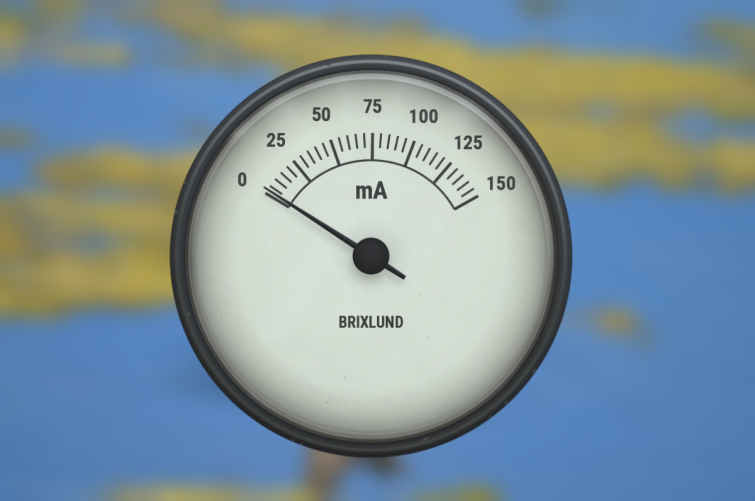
2.5 (mA)
